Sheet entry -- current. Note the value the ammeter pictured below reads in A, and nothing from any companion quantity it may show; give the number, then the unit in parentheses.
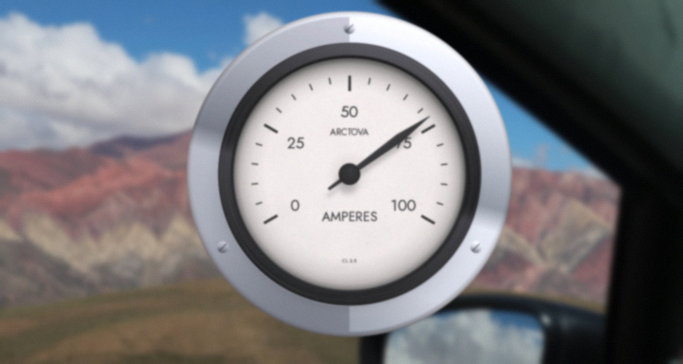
72.5 (A)
